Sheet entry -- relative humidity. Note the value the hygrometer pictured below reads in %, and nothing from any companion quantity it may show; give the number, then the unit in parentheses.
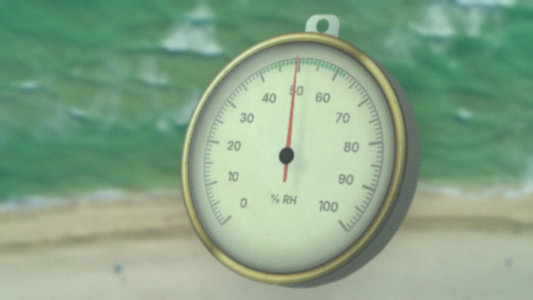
50 (%)
